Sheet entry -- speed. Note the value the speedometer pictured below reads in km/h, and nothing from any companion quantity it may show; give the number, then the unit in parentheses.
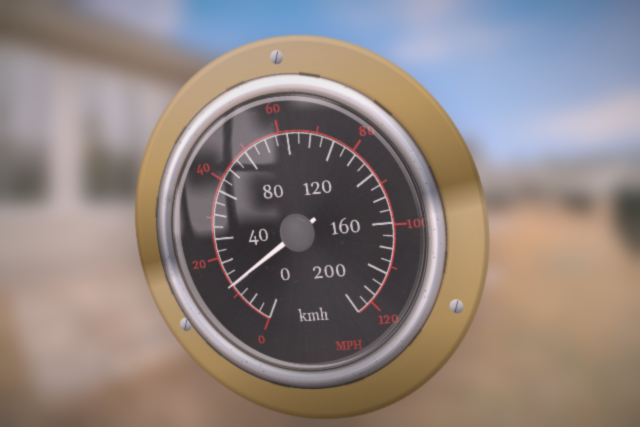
20 (km/h)
